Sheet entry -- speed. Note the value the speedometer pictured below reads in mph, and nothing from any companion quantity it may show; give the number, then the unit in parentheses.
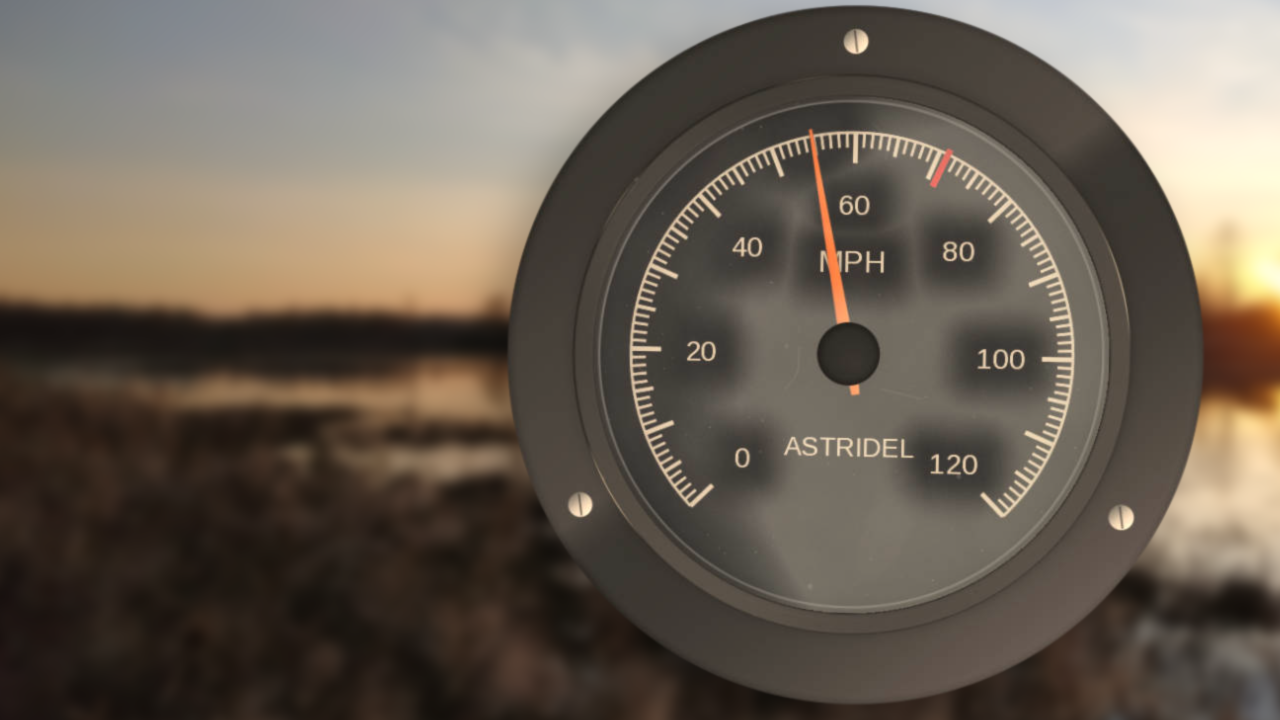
55 (mph)
